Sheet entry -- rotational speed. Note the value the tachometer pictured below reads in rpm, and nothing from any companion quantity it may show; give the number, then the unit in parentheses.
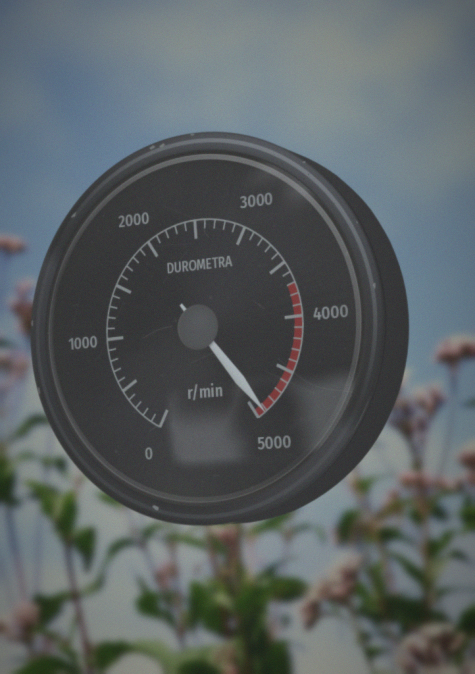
4900 (rpm)
